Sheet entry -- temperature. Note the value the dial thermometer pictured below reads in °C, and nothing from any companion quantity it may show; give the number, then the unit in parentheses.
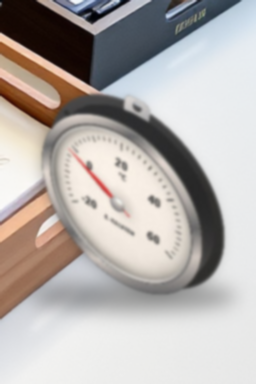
0 (°C)
